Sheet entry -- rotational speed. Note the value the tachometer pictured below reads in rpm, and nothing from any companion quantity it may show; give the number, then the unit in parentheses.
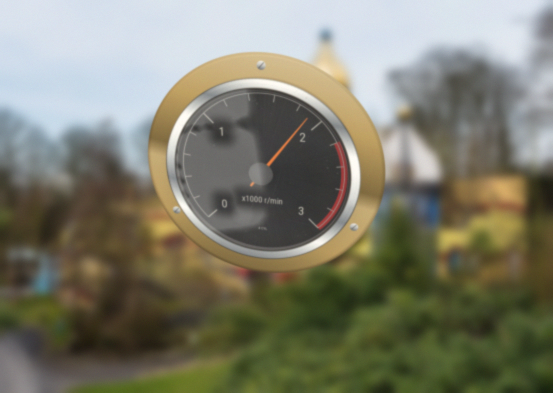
1900 (rpm)
